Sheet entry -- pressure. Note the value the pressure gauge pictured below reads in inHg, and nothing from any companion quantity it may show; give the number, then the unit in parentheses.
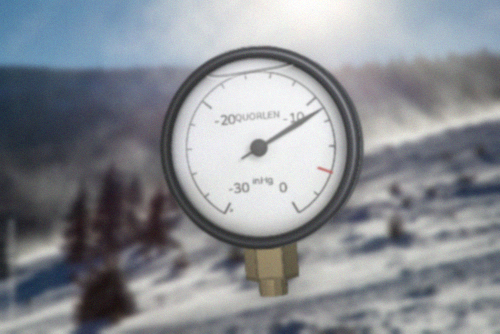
-9 (inHg)
